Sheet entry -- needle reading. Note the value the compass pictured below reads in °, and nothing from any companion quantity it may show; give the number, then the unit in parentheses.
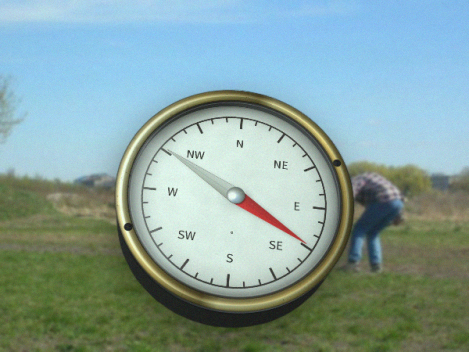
120 (°)
